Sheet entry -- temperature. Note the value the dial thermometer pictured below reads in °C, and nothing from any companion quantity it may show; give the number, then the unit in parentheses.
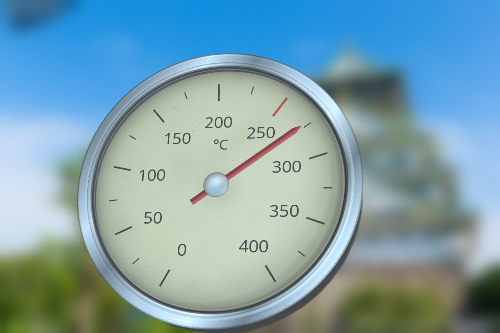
275 (°C)
